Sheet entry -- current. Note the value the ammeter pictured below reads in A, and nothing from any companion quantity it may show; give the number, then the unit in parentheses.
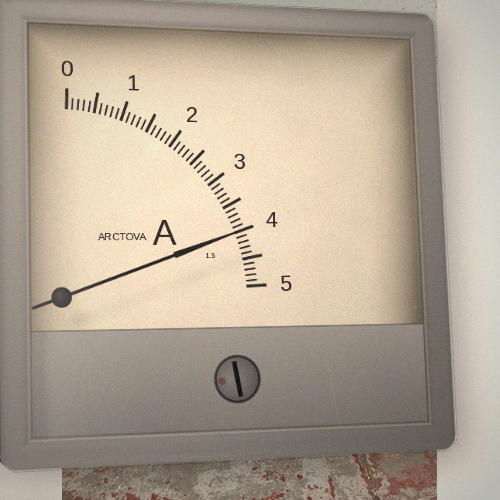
4 (A)
